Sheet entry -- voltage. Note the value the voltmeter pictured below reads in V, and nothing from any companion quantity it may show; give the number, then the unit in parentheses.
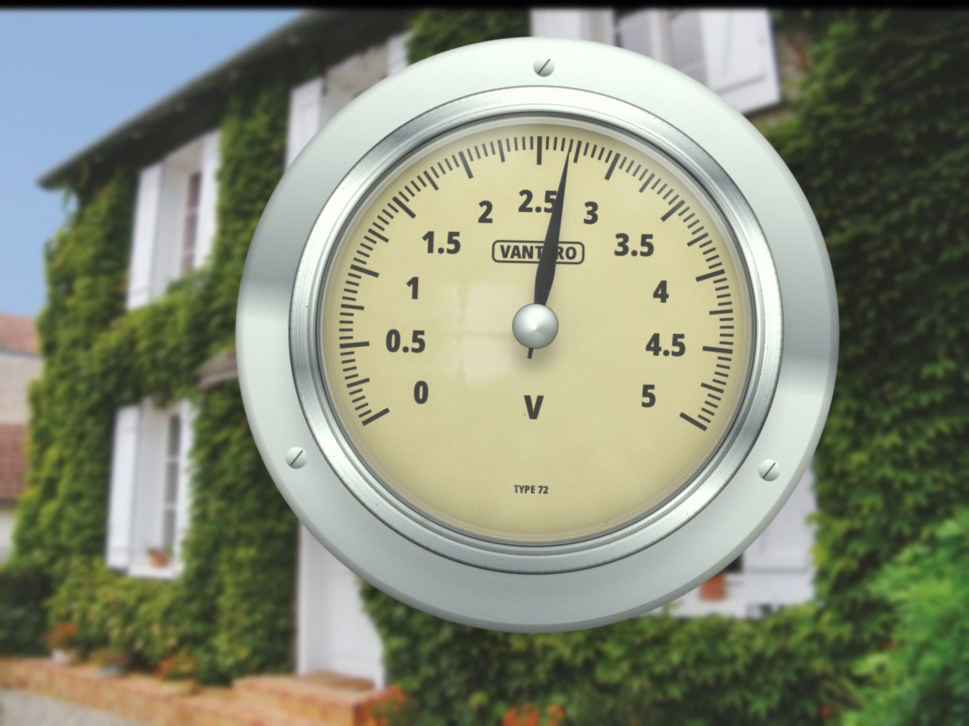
2.7 (V)
